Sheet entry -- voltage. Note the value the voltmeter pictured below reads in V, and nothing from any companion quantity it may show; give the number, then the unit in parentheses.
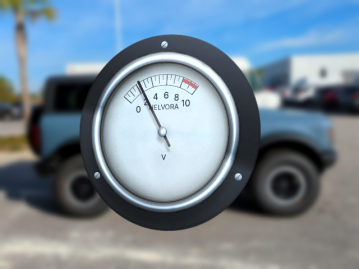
2.5 (V)
